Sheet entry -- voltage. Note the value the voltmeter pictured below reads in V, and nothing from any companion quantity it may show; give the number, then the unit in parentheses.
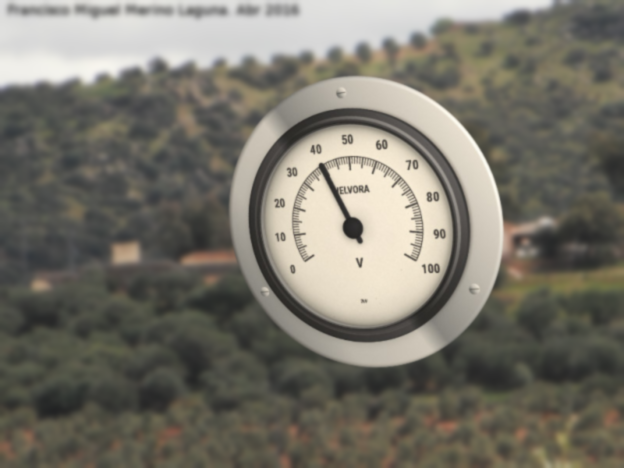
40 (V)
